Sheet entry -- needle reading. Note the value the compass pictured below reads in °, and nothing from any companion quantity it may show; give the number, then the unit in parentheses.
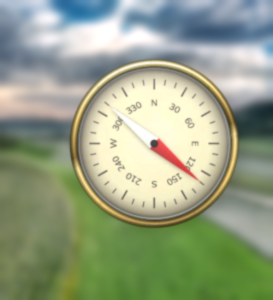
130 (°)
